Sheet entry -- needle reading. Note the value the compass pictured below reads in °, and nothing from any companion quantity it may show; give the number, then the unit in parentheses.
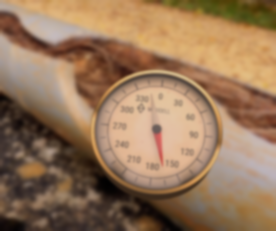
165 (°)
